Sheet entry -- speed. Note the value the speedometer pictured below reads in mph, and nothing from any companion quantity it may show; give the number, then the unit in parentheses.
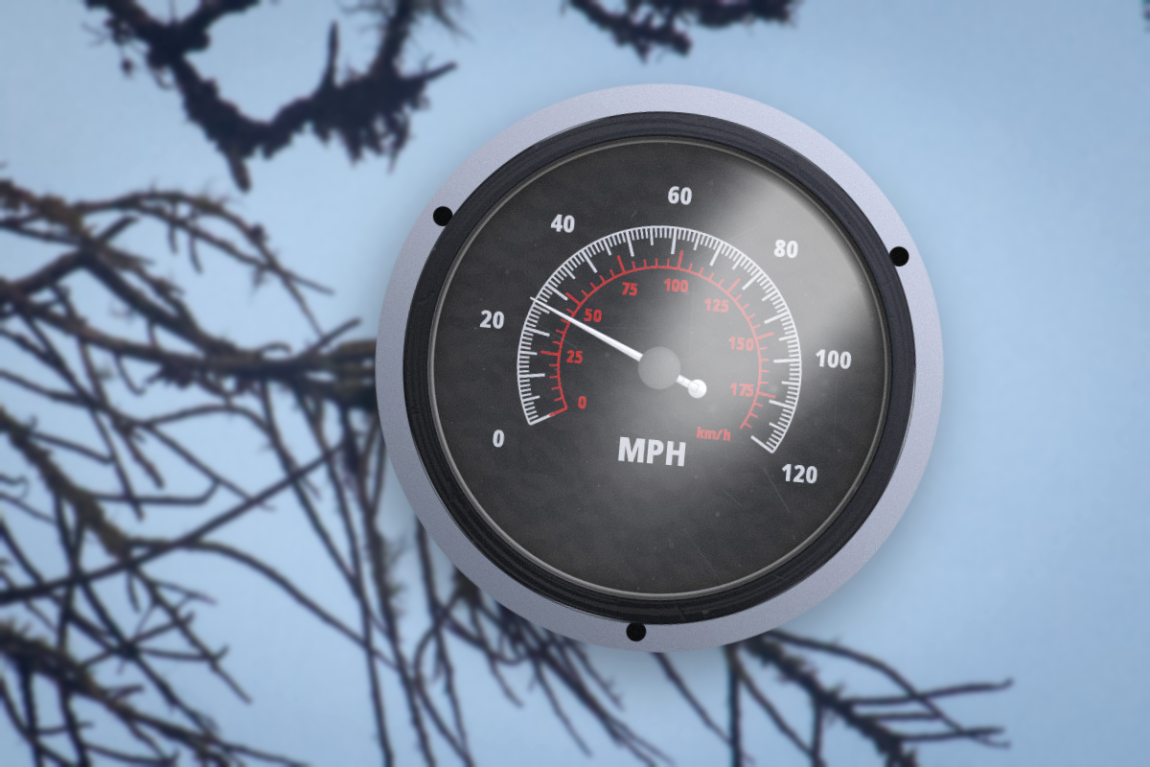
26 (mph)
